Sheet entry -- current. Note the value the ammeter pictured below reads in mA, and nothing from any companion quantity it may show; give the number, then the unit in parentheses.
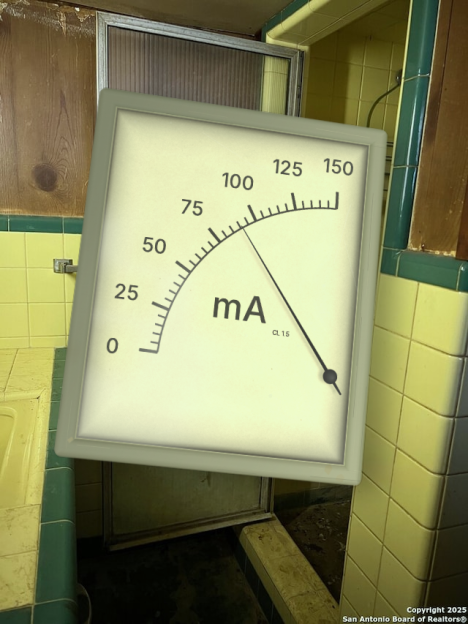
90 (mA)
